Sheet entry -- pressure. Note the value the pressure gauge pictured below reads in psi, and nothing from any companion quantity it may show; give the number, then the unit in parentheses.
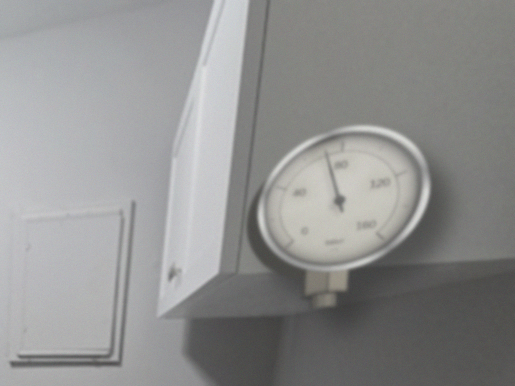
70 (psi)
